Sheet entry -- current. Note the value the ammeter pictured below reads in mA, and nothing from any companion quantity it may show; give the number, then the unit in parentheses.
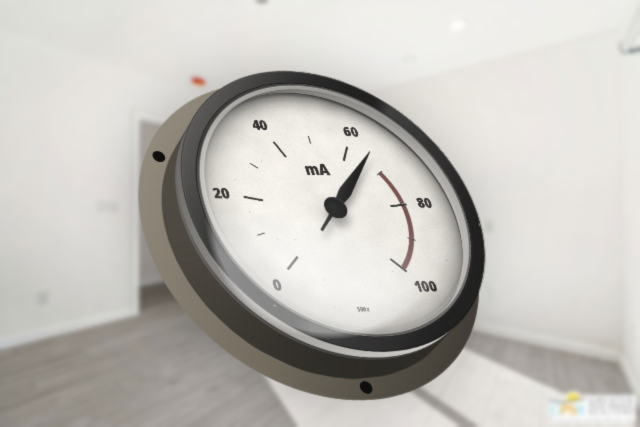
65 (mA)
